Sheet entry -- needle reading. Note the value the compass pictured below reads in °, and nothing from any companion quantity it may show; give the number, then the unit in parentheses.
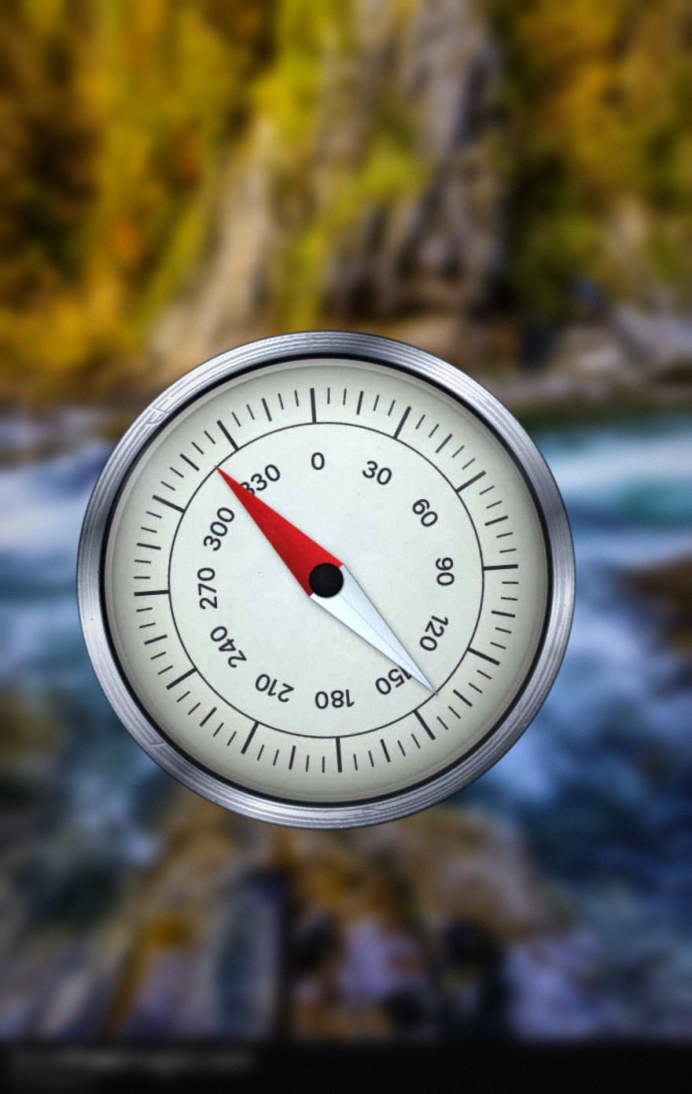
320 (°)
